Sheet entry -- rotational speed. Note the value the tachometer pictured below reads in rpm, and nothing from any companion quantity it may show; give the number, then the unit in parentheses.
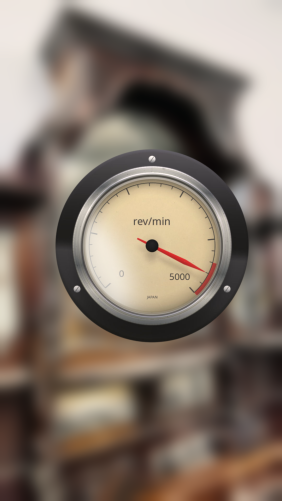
4600 (rpm)
